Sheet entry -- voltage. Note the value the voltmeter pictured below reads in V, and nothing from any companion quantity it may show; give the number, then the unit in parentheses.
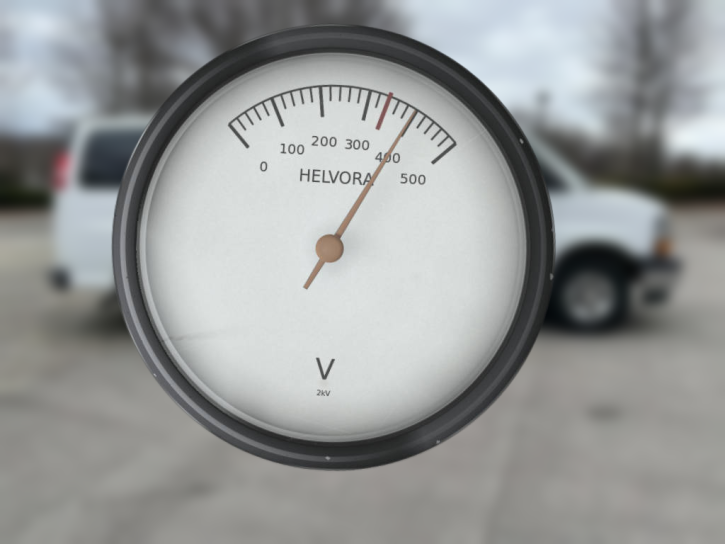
400 (V)
